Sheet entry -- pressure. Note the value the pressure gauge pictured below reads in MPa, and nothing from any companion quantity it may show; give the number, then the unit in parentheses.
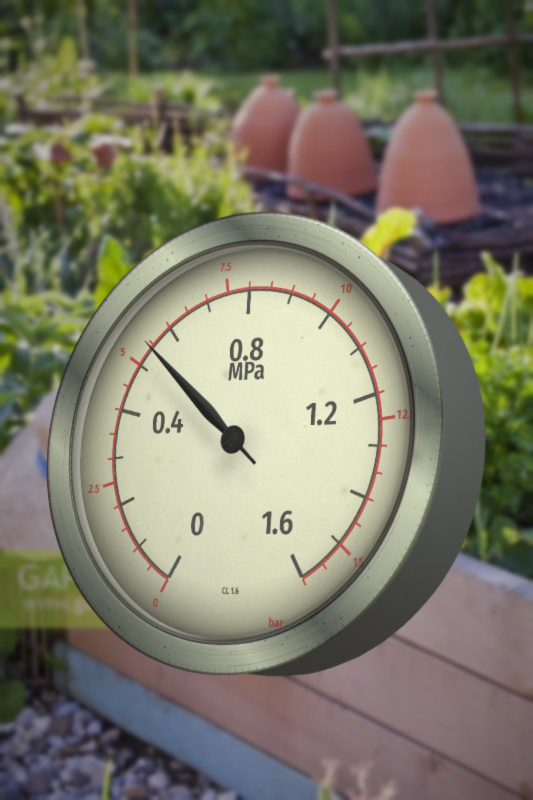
0.55 (MPa)
